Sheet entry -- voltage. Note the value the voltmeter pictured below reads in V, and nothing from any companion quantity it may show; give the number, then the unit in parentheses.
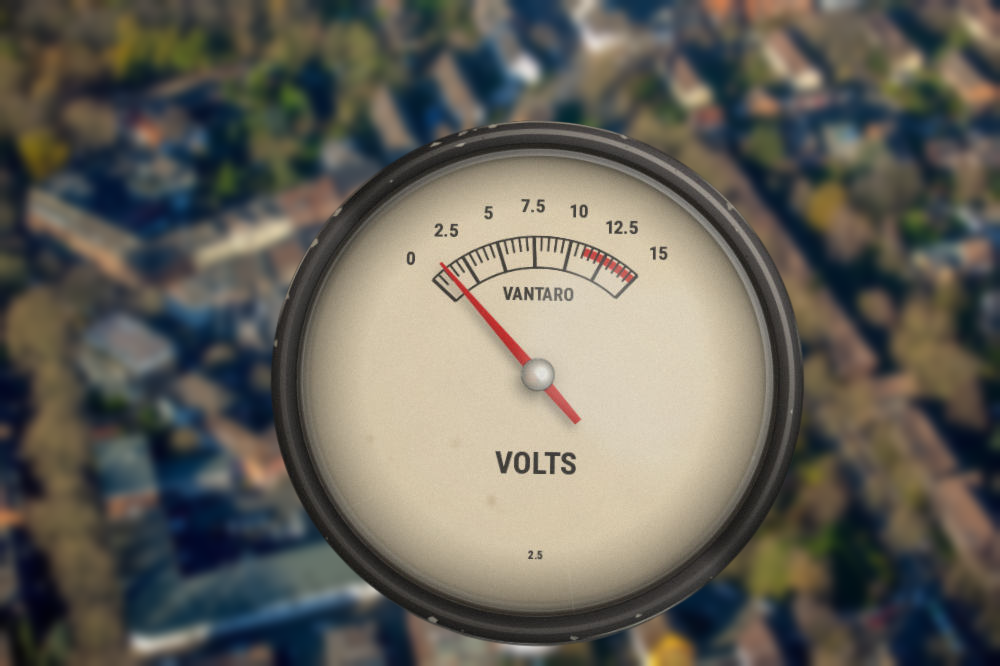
1 (V)
